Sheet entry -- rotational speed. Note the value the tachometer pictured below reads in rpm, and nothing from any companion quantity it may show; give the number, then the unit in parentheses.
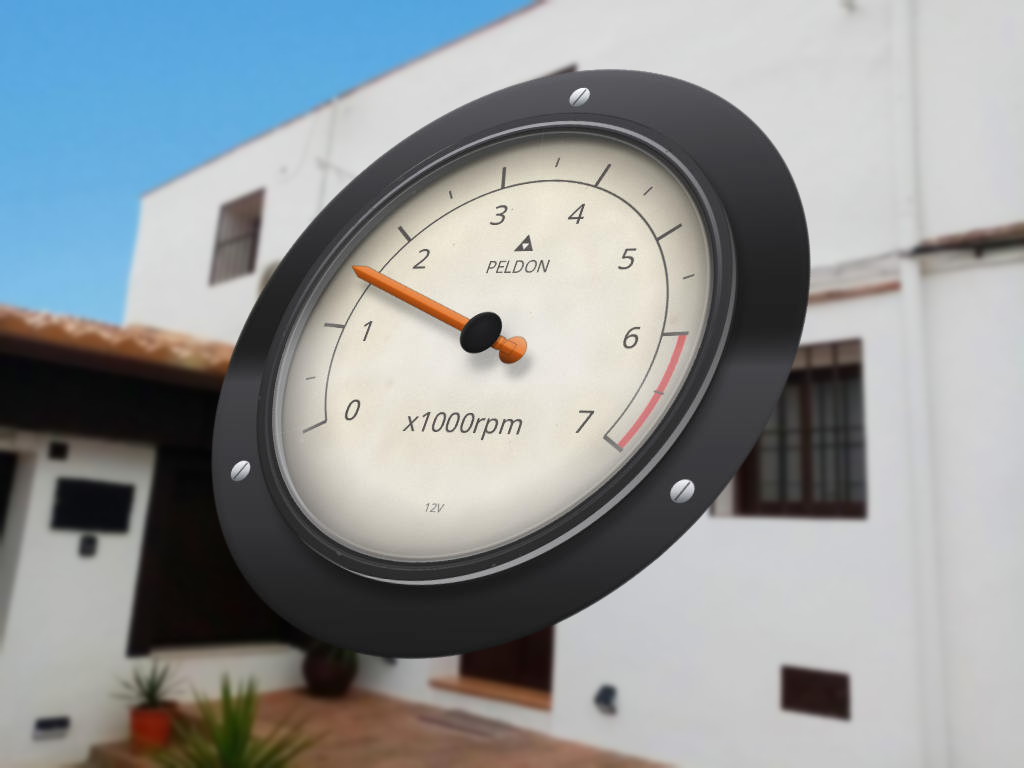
1500 (rpm)
